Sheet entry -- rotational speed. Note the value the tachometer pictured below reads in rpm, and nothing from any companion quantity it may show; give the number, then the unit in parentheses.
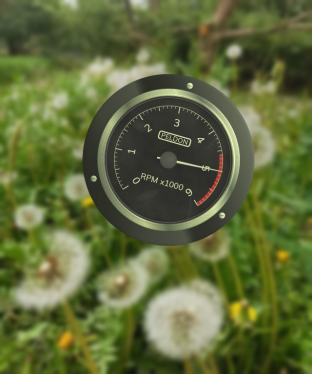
5000 (rpm)
